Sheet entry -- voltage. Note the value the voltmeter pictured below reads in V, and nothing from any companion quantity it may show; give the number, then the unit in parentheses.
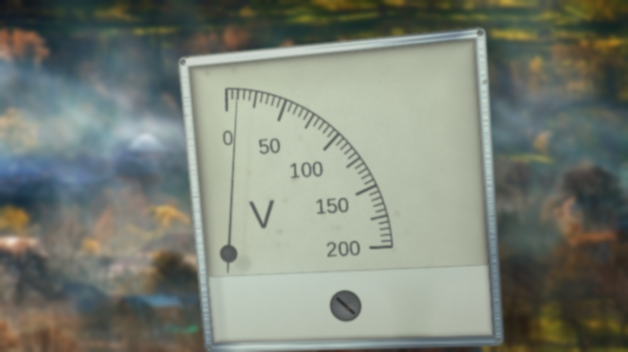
10 (V)
